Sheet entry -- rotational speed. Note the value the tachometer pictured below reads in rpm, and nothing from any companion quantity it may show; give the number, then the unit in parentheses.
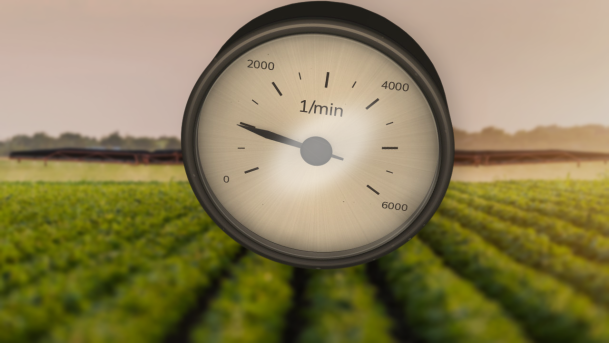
1000 (rpm)
